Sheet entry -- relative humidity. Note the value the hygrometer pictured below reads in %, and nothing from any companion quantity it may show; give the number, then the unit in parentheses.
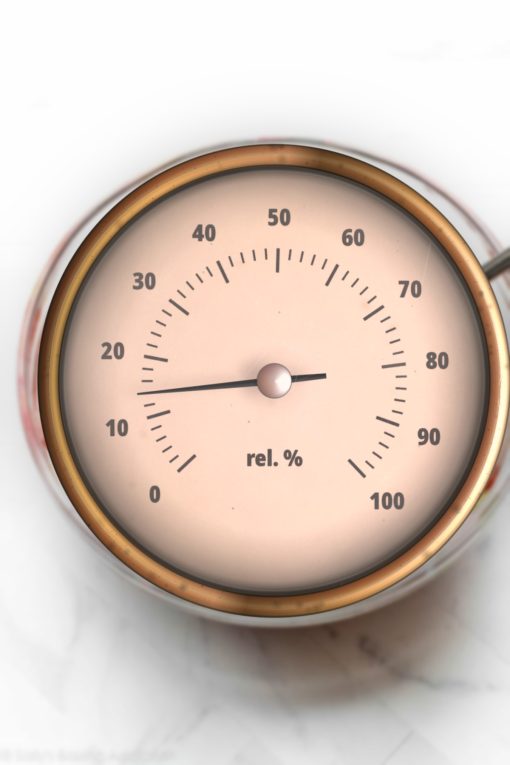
14 (%)
